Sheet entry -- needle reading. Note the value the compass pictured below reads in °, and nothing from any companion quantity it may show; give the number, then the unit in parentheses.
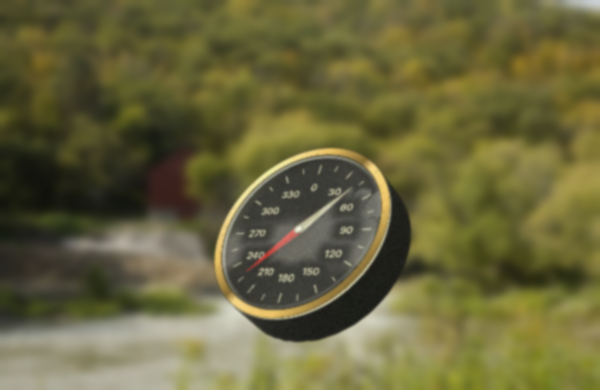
225 (°)
